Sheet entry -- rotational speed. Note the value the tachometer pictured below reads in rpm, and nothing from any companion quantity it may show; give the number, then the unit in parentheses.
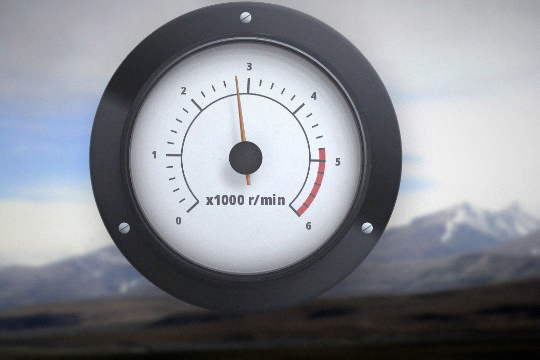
2800 (rpm)
